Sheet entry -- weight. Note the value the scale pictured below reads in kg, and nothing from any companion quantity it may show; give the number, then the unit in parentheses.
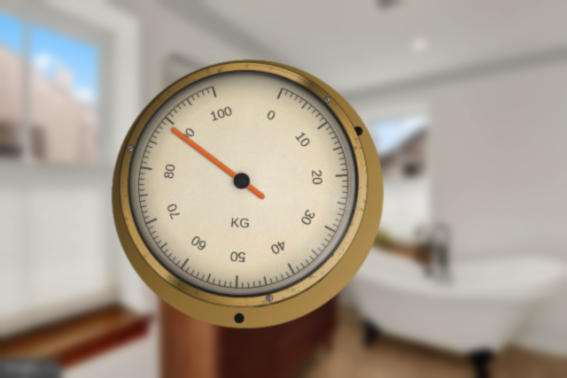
89 (kg)
